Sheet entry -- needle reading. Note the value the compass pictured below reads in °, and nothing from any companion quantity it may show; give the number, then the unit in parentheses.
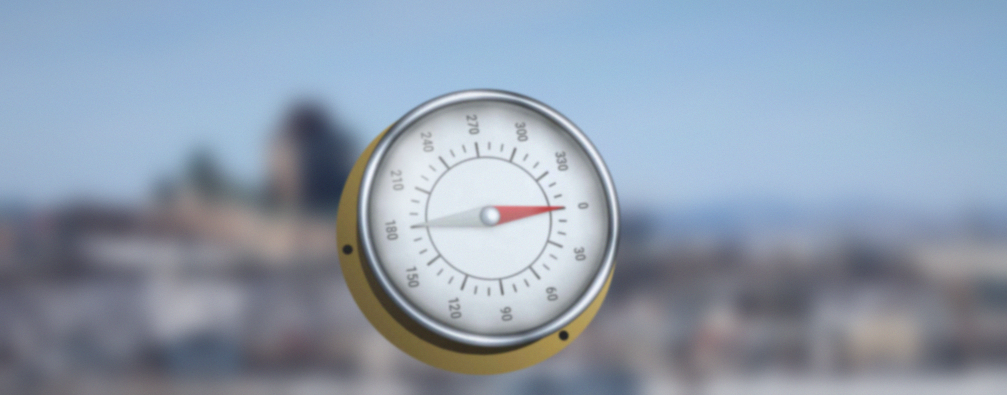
0 (°)
